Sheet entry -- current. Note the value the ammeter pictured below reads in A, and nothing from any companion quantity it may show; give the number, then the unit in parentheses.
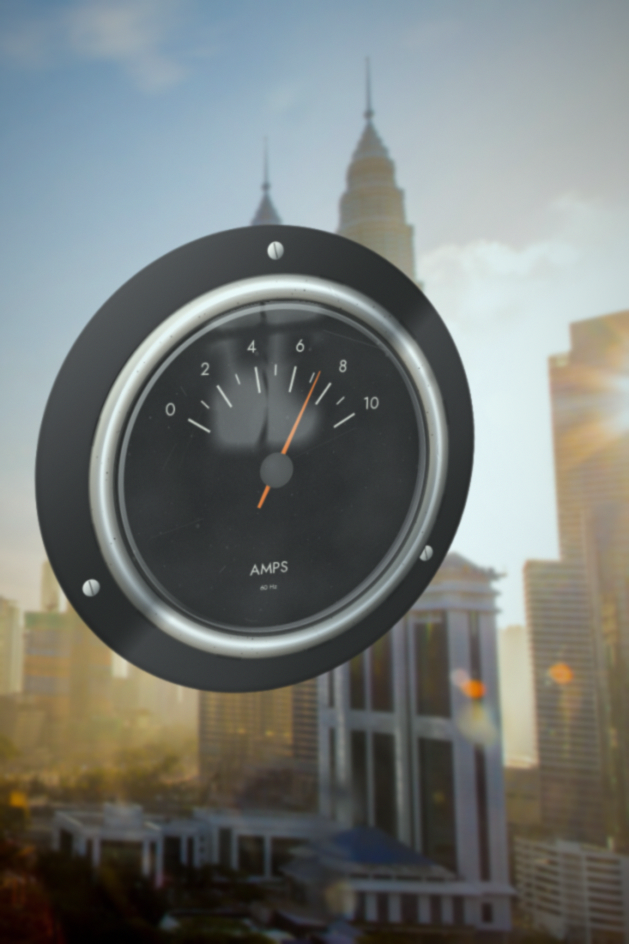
7 (A)
